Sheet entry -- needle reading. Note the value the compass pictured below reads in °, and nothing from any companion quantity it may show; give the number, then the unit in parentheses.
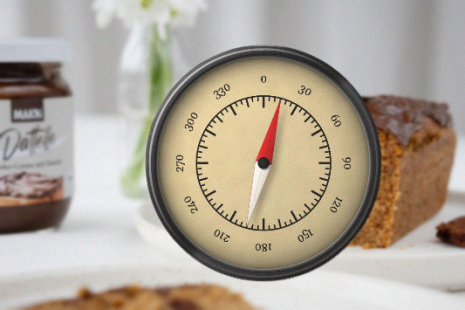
15 (°)
